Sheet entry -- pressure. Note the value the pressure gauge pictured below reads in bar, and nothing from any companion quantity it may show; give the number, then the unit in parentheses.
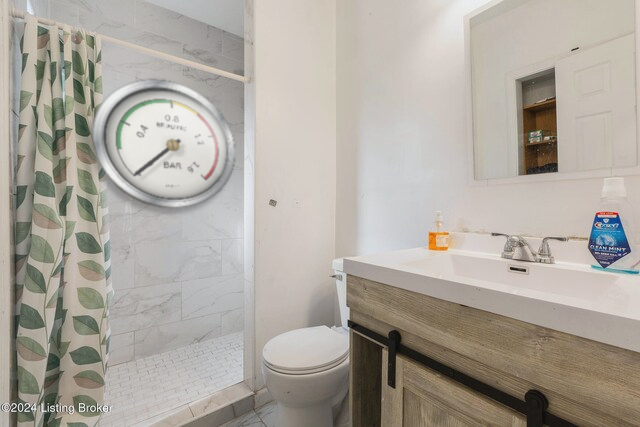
0 (bar)
